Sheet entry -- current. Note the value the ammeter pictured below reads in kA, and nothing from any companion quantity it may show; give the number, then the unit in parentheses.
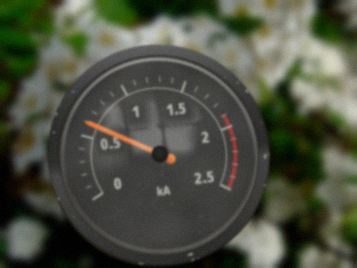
0.6 (kA)
